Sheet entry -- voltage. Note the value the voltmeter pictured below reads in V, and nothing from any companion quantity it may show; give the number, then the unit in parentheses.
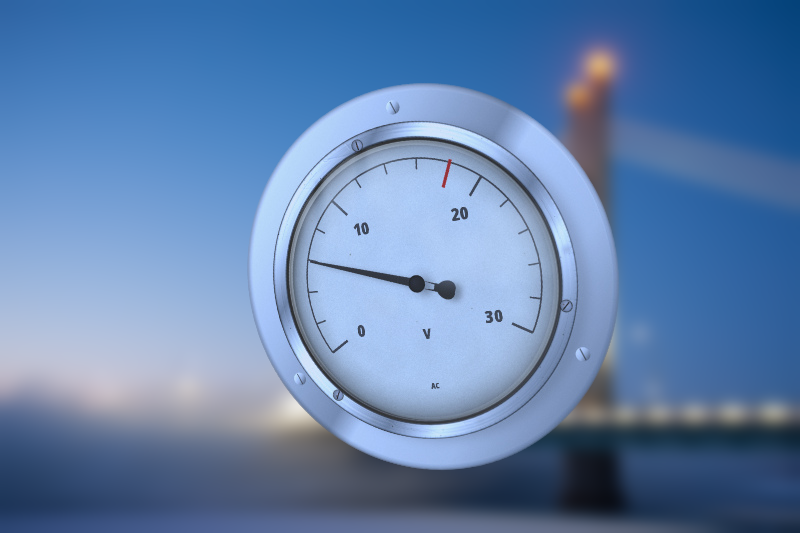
6 (V)
